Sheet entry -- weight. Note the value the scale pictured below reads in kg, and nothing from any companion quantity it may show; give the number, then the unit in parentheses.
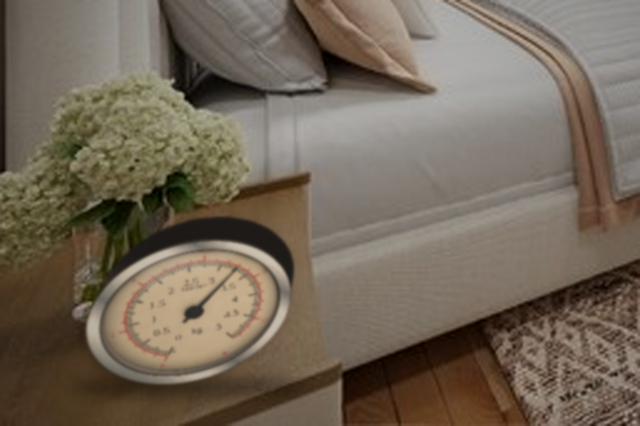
3.25 (kg)
